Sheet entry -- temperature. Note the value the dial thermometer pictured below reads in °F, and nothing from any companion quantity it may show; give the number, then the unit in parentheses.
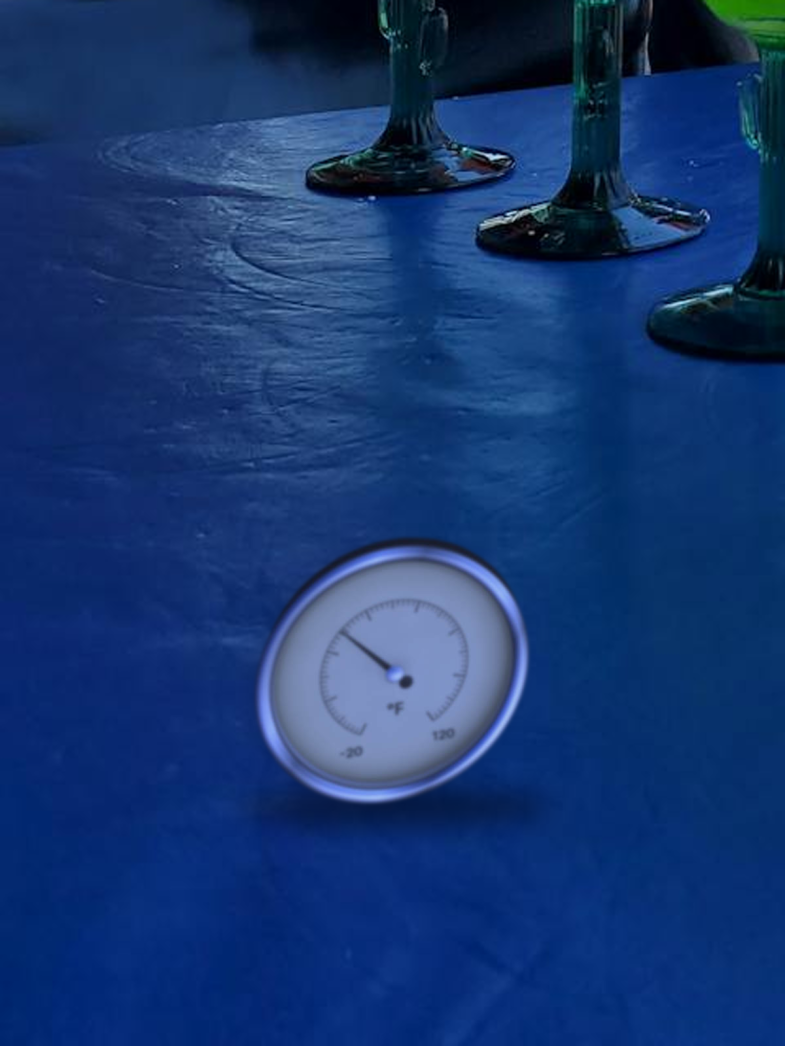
30 (°F)
